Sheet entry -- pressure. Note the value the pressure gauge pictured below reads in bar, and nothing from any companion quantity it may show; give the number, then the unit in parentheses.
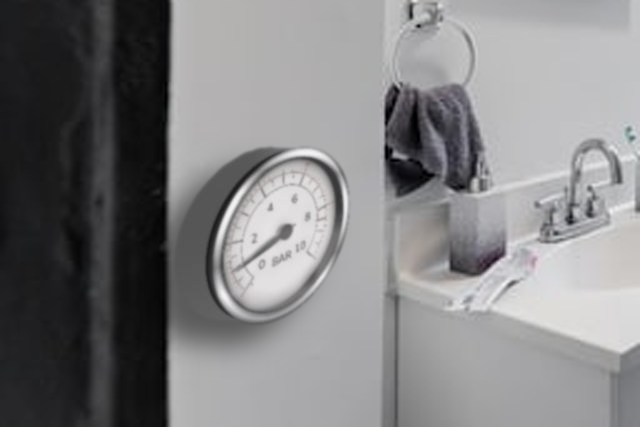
1 (bar)
